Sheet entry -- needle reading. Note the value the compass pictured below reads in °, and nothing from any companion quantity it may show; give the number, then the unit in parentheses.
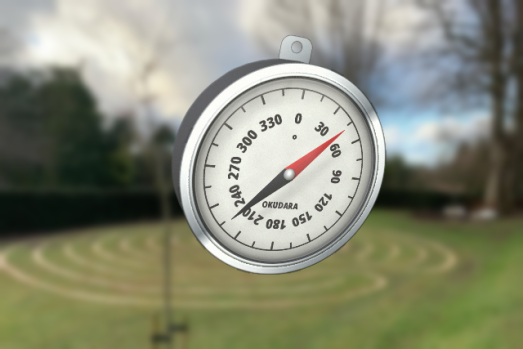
45 (°)
